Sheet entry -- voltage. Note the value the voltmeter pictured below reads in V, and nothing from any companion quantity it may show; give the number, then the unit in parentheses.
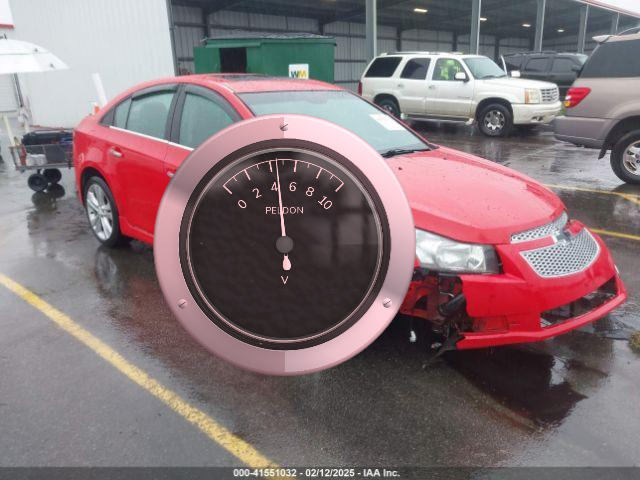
4.5 (V)
